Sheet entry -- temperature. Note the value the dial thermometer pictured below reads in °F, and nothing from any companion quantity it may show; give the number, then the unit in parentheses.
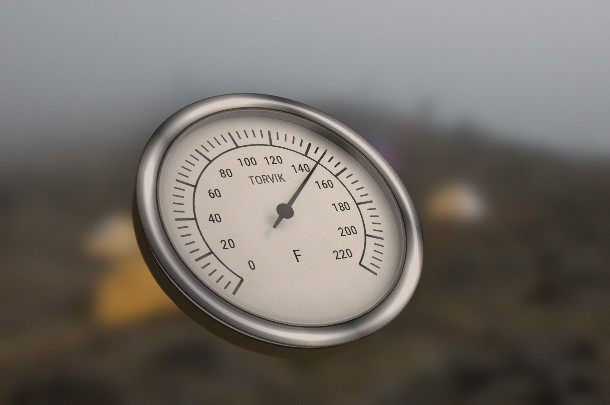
148 (°F)
